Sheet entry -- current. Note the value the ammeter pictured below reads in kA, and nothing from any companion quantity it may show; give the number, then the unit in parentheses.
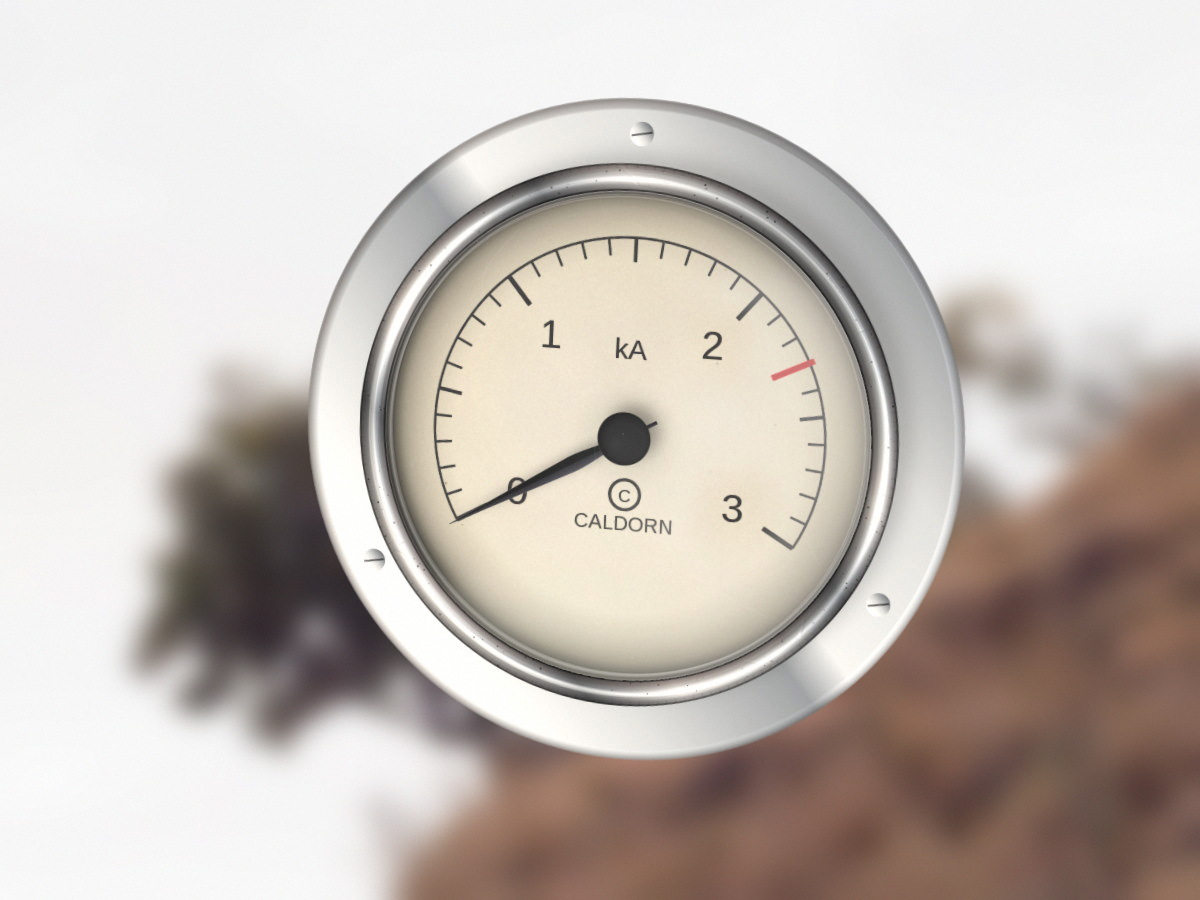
0 (kA)
